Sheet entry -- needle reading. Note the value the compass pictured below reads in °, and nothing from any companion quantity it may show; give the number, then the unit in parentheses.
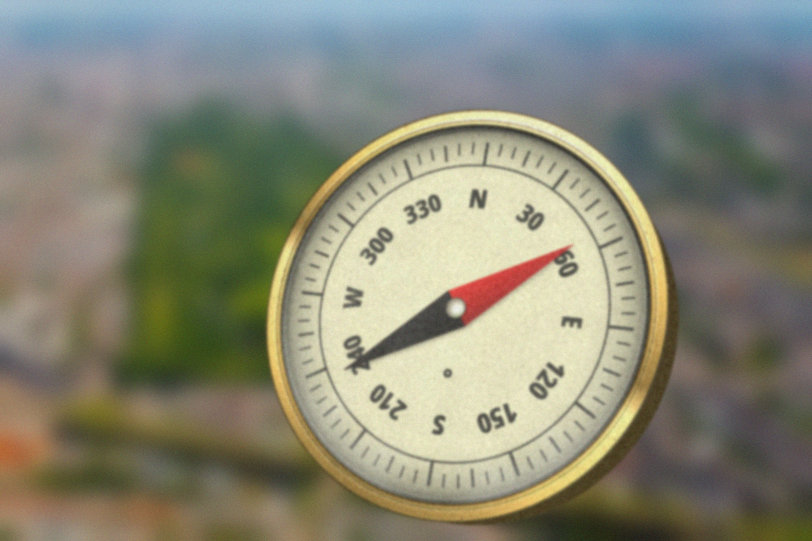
55 (°)
